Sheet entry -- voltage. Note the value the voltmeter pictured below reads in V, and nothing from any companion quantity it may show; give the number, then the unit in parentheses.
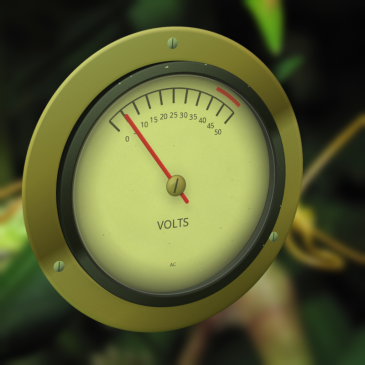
5 (V)
